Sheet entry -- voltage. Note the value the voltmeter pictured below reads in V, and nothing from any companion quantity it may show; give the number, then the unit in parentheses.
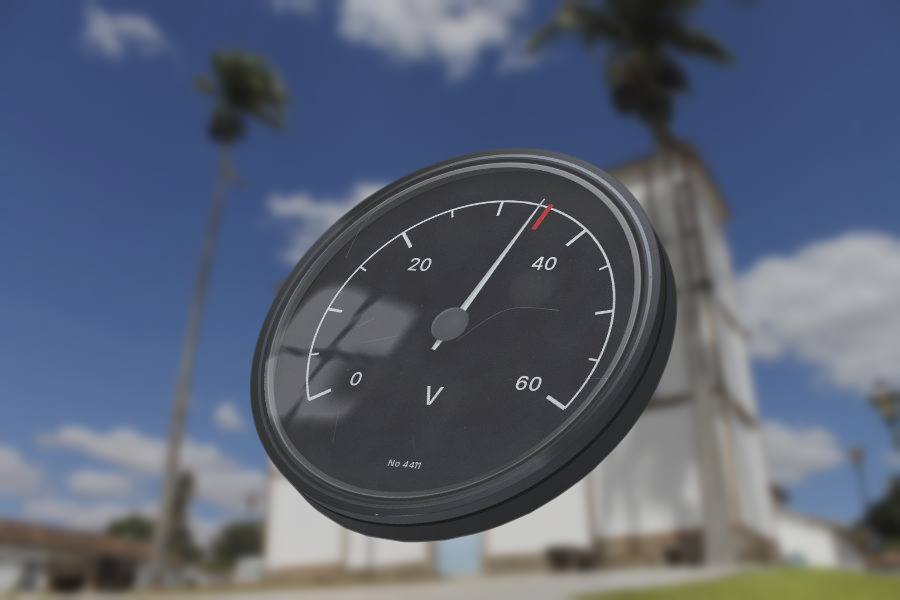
35 (V)
